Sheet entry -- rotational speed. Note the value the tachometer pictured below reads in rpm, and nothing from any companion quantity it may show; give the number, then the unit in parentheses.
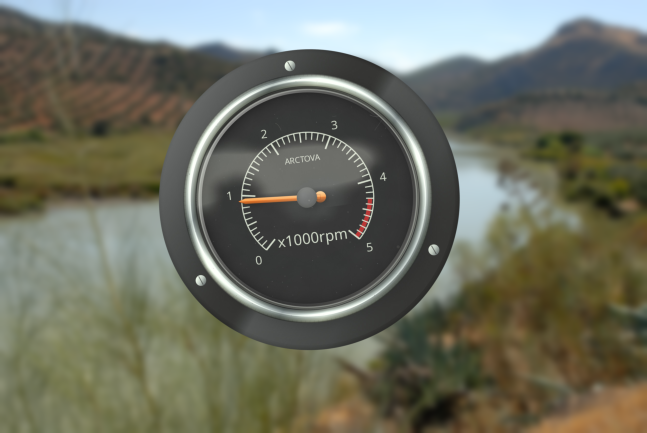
900 (rpm)
